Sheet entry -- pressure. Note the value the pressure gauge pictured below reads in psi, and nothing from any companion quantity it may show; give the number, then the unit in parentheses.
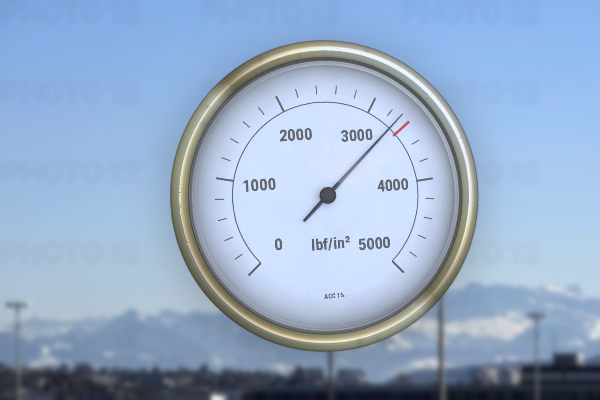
3300 (psi)
